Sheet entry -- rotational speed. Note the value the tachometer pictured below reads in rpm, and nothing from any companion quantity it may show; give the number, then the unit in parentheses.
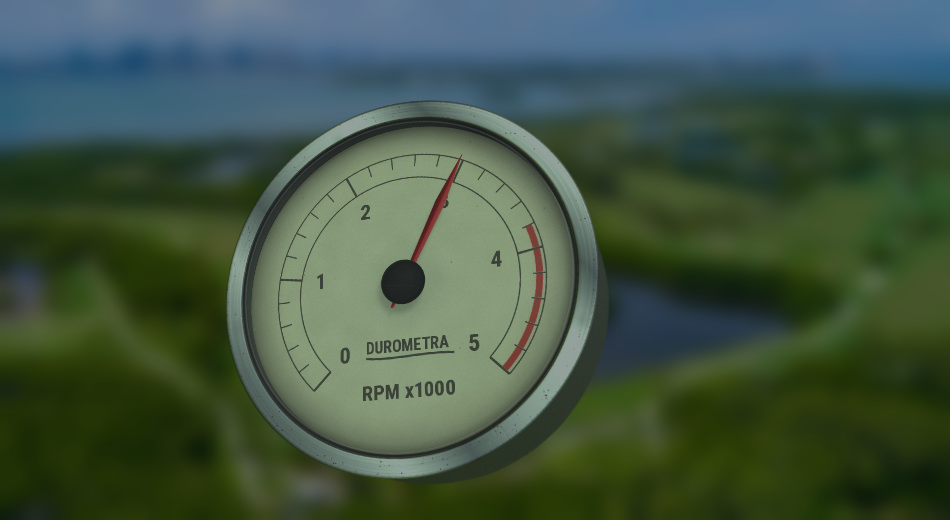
3000 (rpm)
